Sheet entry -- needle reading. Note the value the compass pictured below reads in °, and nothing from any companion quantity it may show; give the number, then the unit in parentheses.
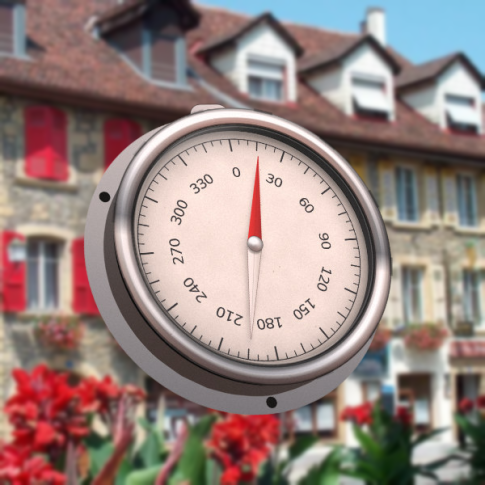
15 (°)
